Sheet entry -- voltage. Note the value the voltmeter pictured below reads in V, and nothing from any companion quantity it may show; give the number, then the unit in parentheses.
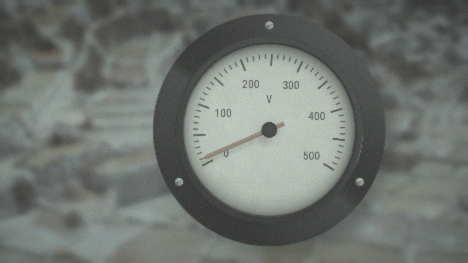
10 (V)
